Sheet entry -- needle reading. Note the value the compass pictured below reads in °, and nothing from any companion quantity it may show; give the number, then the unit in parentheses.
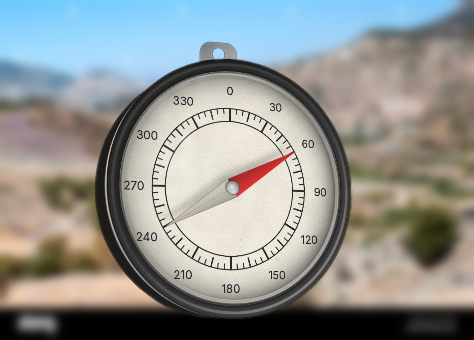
60 (°)
